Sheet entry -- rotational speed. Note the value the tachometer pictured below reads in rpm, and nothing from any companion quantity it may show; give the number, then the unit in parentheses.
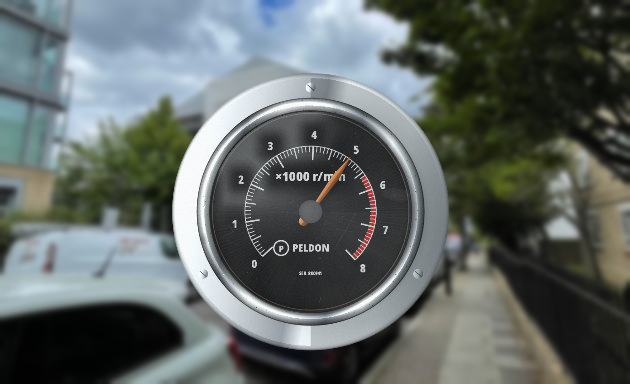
5000 (rpm)
